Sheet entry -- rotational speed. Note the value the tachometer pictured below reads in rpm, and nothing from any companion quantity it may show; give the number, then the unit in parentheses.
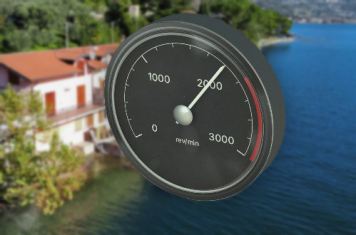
2000 (rpm)
